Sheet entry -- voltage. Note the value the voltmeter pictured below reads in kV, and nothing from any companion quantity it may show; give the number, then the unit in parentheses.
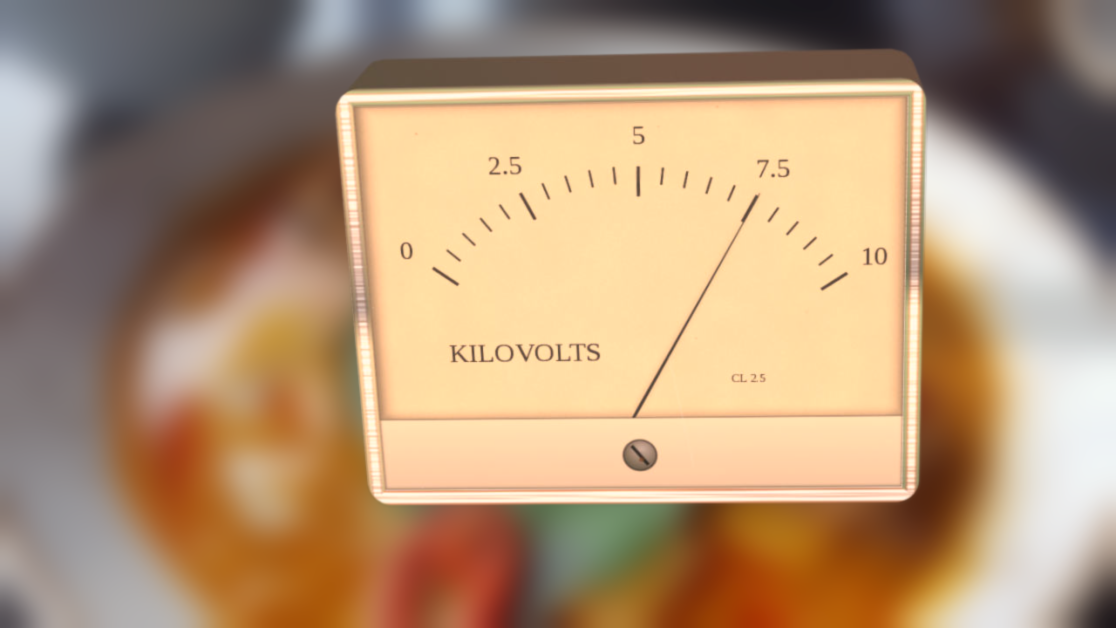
7.5 (kV)
